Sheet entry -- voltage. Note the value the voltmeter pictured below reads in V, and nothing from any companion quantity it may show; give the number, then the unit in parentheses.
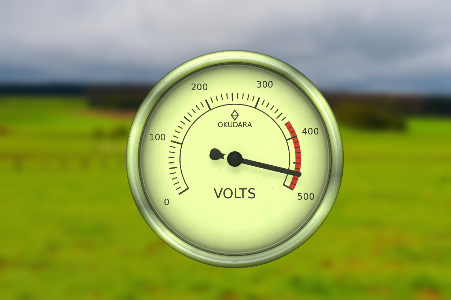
470 (V)
